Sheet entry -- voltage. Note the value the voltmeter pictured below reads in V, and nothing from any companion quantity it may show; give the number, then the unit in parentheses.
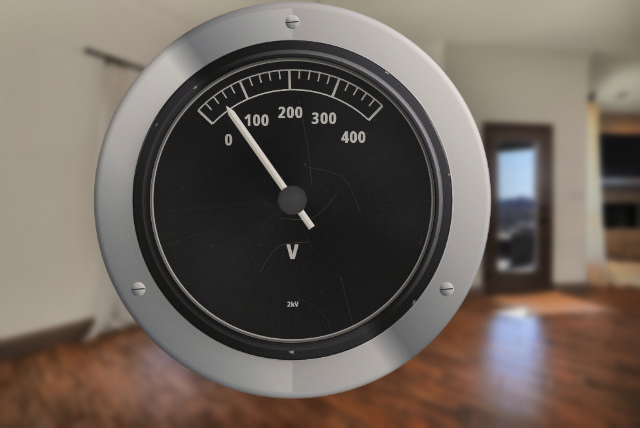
50 (V)
